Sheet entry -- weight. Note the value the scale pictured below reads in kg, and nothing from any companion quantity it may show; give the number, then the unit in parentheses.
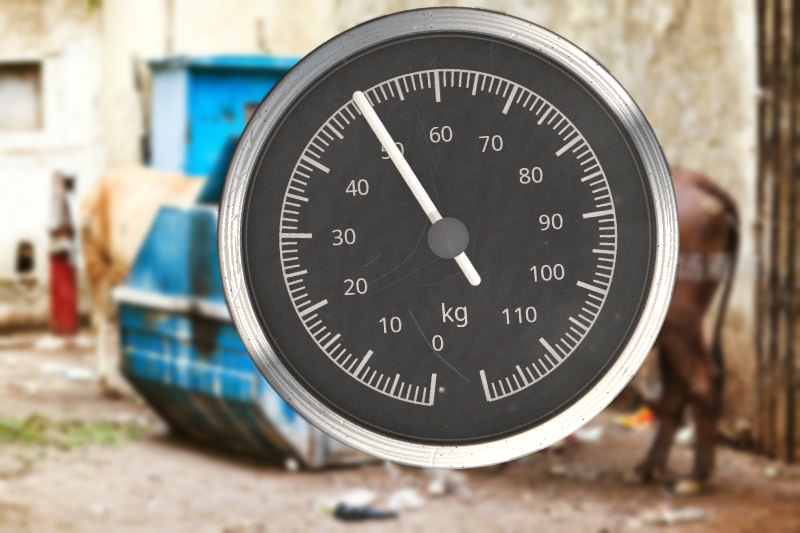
50 (kg)
